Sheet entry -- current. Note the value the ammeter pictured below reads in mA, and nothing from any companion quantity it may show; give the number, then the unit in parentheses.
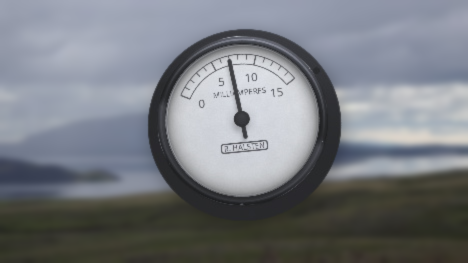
7 (mA)
